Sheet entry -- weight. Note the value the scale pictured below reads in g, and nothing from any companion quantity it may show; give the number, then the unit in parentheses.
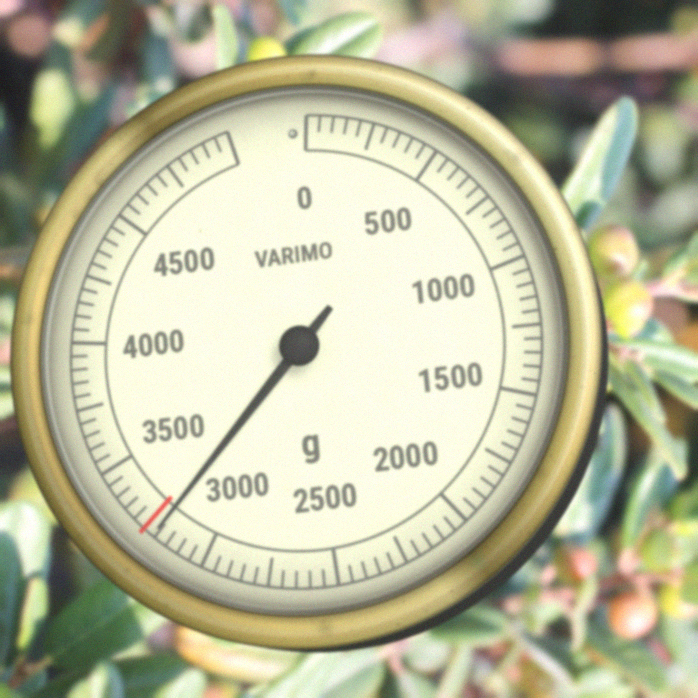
3200 (g)
